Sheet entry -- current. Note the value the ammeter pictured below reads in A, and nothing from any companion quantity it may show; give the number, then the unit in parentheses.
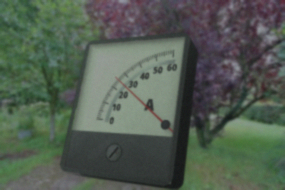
25 (A)
